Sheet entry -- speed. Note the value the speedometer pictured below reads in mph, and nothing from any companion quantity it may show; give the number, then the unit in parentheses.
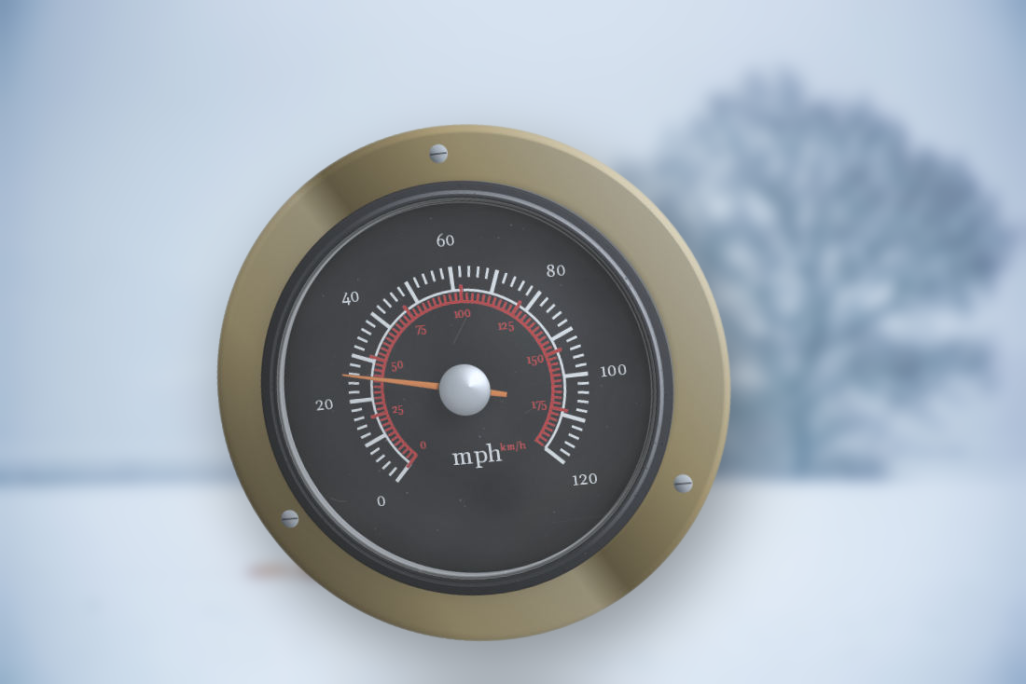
26 (mph)
